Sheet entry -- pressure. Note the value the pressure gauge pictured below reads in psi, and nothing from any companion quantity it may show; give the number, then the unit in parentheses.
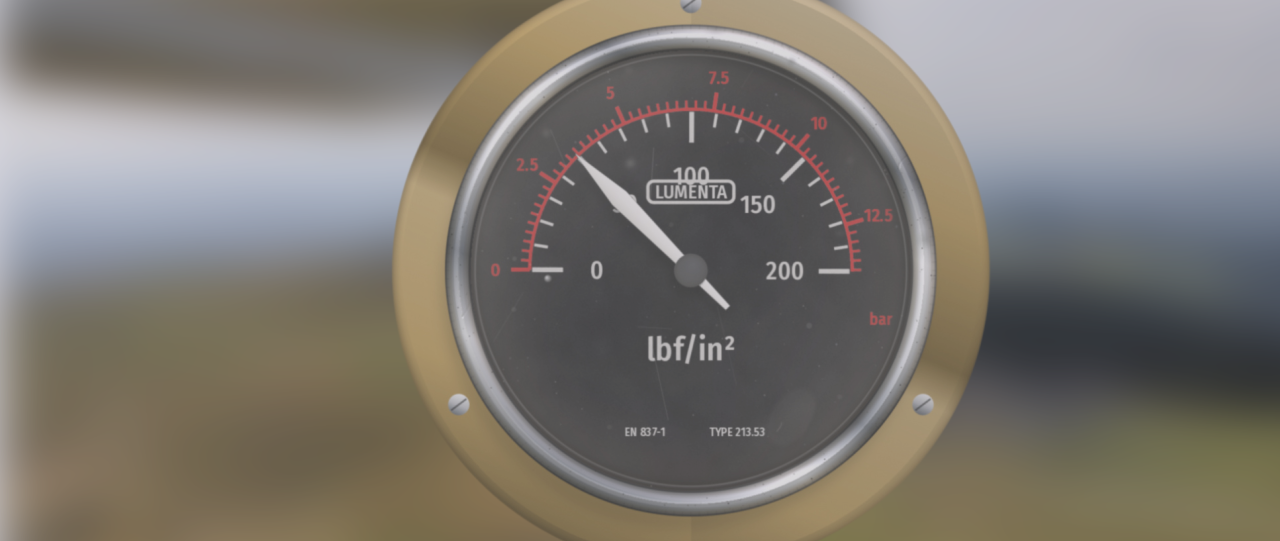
50 (psi)
